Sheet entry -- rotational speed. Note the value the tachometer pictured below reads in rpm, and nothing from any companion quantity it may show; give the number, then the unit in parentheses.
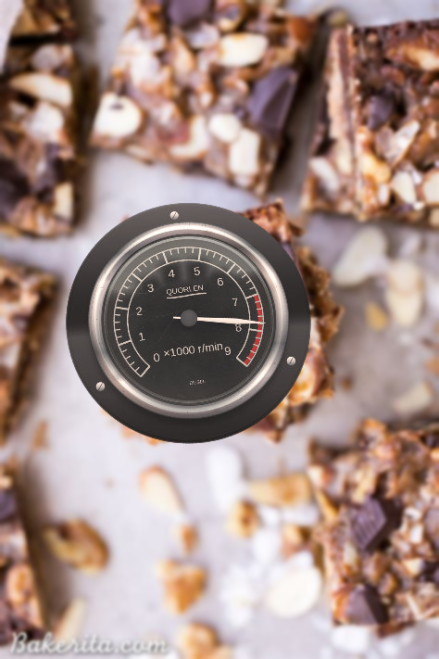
7800 (rpm)
